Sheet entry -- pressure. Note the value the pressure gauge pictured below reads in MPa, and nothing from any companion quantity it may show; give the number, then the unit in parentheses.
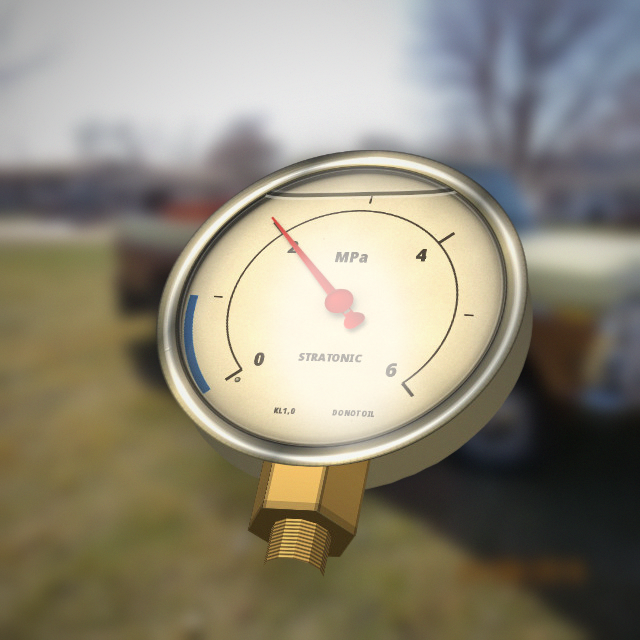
2 (MPa)
